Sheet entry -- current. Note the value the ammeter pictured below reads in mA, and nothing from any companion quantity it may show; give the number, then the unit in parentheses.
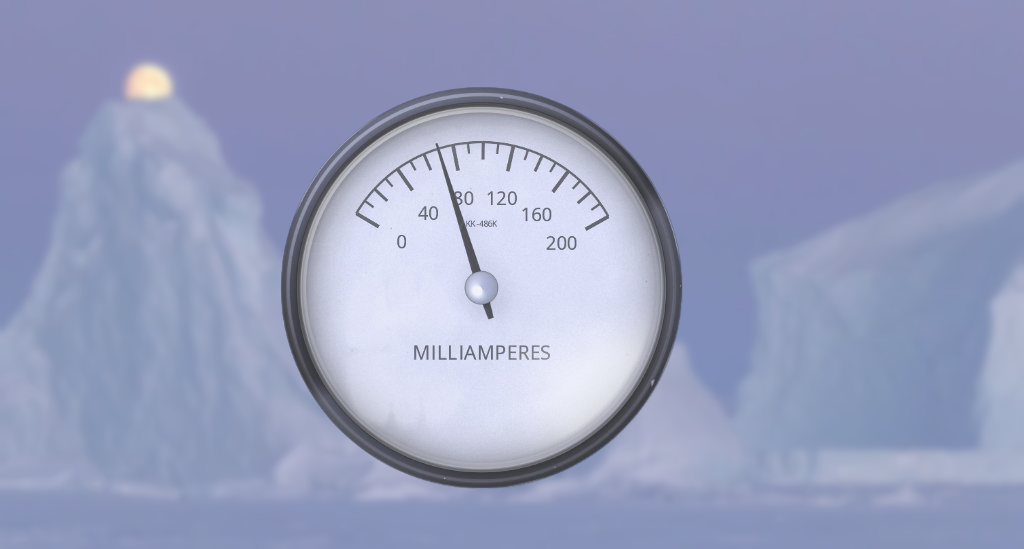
70 (mA)
